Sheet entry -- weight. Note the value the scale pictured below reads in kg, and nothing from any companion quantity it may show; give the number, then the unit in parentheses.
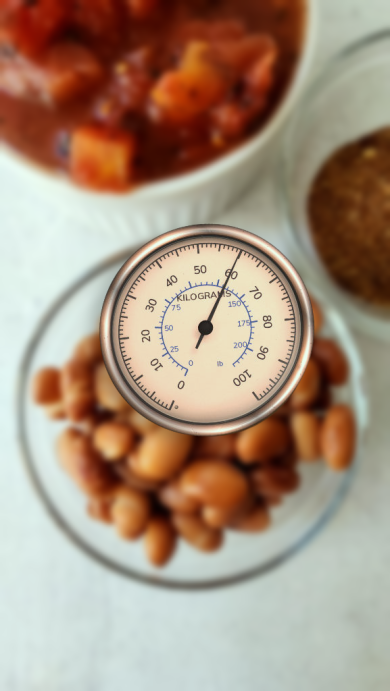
60 (kg)
